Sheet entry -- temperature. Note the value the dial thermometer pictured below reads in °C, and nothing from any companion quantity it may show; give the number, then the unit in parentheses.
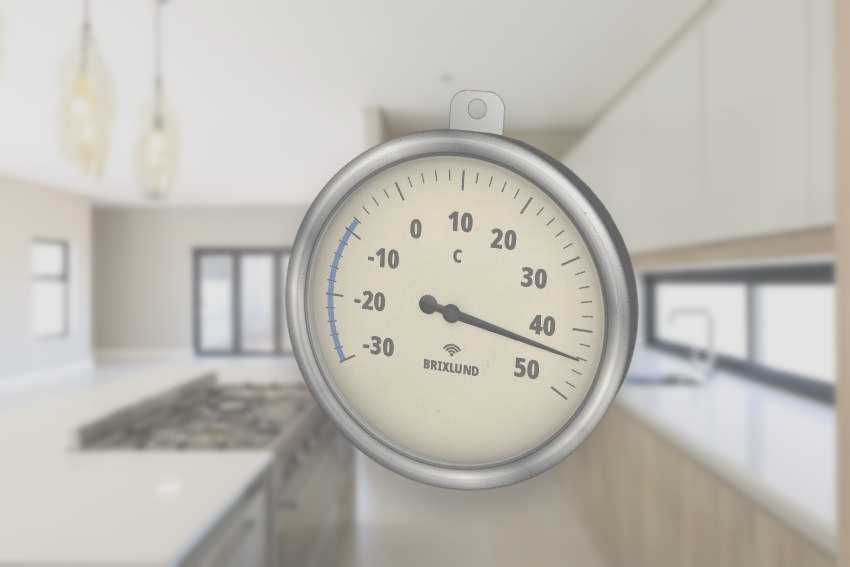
44 (°C)
